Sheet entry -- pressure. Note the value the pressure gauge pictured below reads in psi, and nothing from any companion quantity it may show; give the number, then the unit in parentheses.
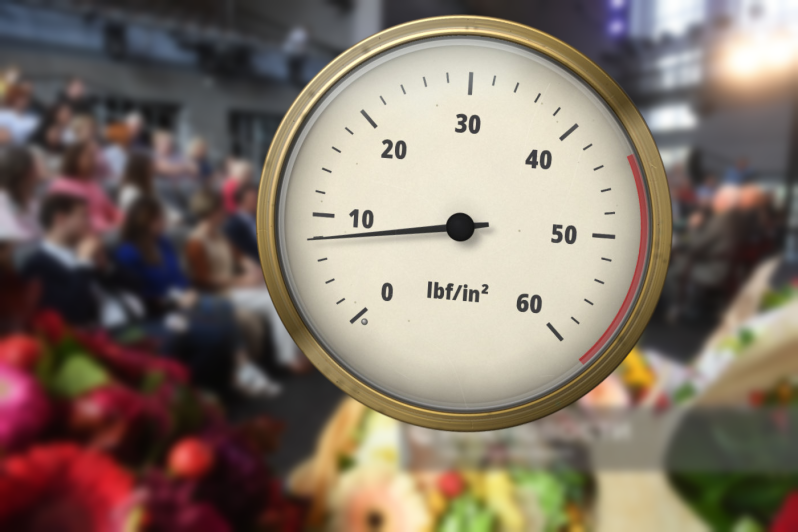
8 (psi)
